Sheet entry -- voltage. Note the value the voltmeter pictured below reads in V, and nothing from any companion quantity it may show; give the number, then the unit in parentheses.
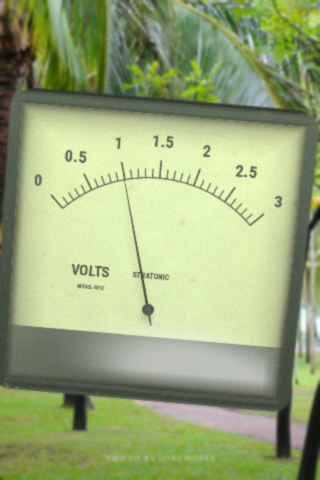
1 (V)
